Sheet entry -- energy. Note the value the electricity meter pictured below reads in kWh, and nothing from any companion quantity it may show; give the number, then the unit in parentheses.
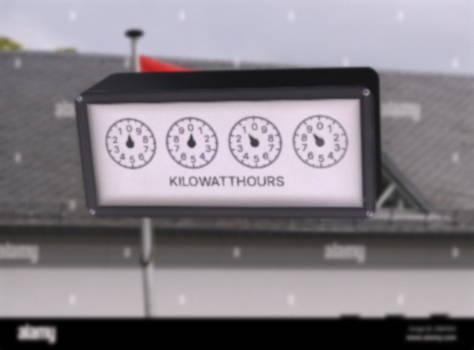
9 (kWh)
